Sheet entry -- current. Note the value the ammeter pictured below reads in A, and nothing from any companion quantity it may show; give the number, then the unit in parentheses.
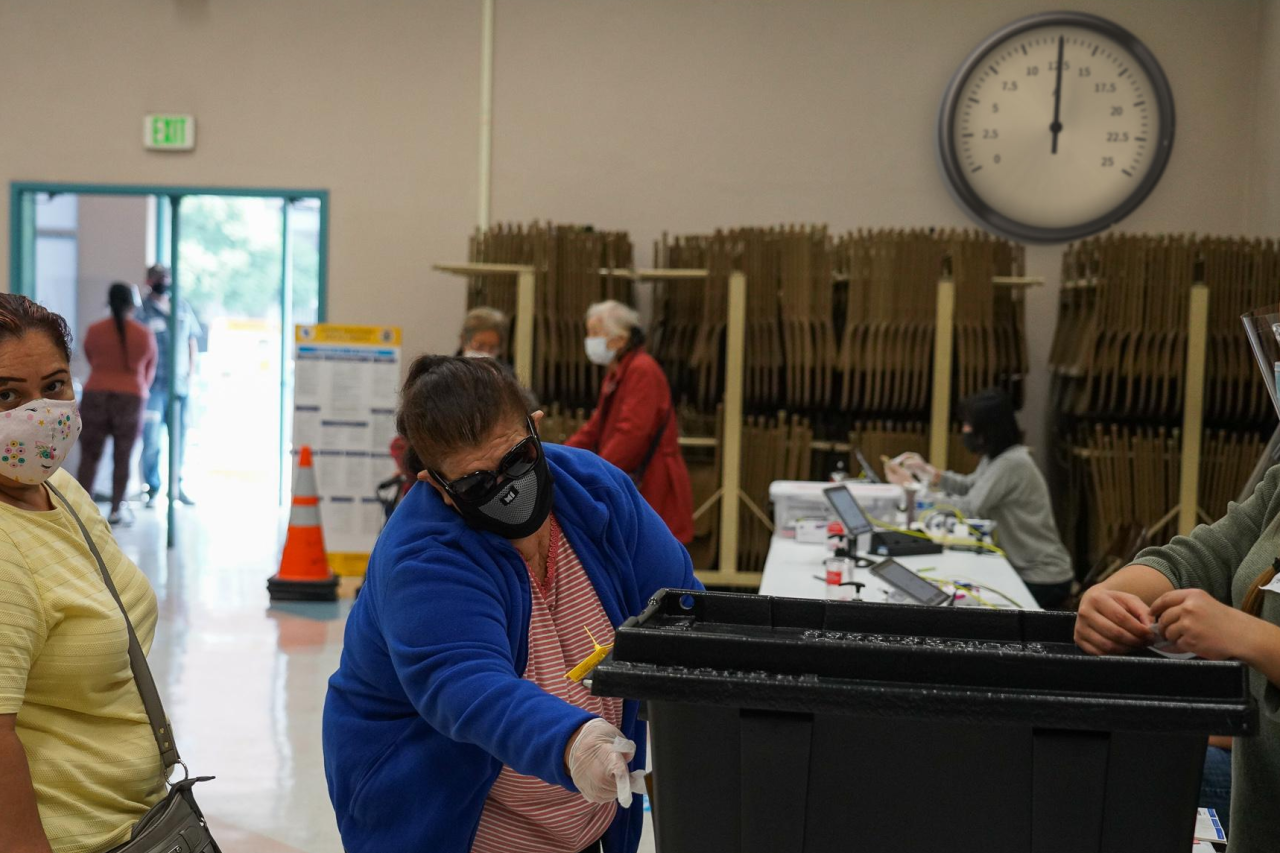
12.5 (A)
